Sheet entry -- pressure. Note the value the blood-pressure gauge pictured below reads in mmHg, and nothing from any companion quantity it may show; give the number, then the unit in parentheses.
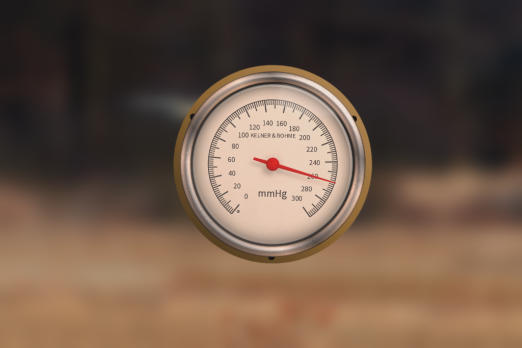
260 (mmHg)
